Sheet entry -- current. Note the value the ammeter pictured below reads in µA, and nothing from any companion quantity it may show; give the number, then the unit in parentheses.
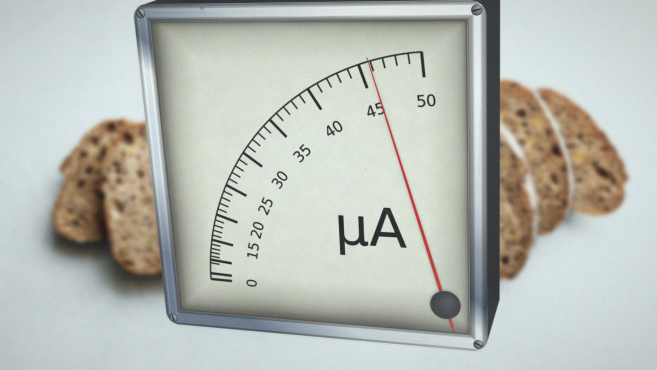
46 (µA)
